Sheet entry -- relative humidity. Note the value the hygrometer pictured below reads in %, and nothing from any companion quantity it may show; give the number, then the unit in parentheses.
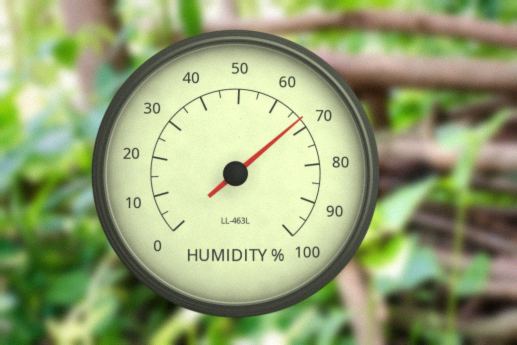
67.5 (%)
